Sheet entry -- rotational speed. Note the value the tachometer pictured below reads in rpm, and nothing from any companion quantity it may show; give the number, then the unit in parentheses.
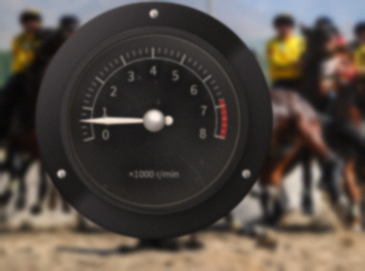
600 (rpm)
